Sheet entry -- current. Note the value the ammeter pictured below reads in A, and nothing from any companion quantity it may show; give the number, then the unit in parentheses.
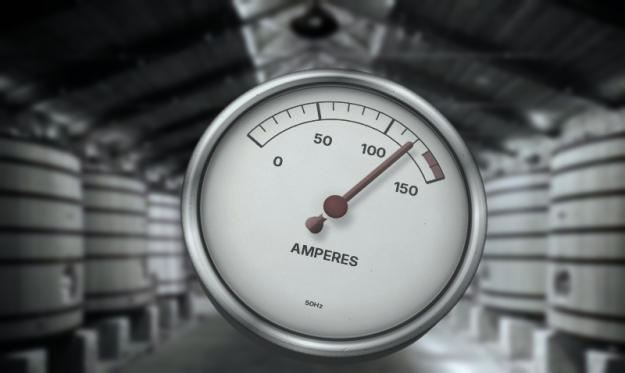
120 (A)
